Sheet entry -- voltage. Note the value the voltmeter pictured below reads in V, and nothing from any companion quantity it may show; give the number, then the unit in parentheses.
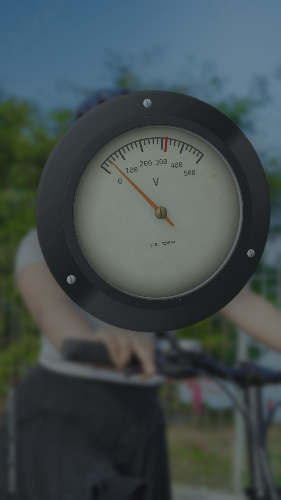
40 (V)
